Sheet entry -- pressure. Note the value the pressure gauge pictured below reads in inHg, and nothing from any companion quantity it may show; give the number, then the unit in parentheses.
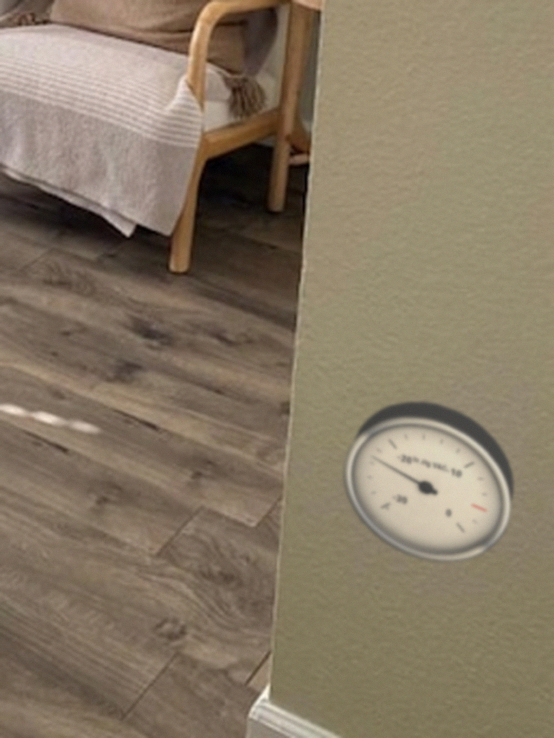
-23 (inHg)
